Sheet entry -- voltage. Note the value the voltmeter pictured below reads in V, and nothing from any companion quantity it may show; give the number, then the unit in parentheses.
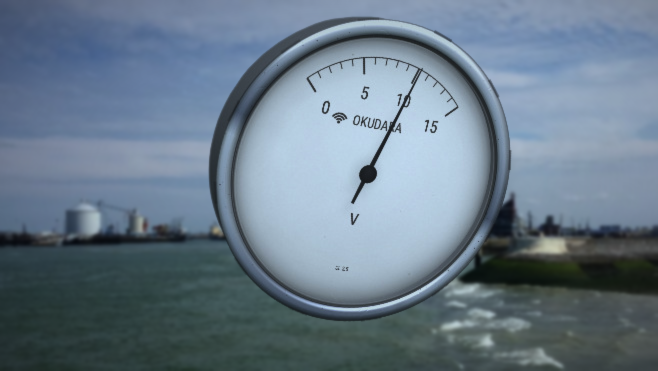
10 (V)
